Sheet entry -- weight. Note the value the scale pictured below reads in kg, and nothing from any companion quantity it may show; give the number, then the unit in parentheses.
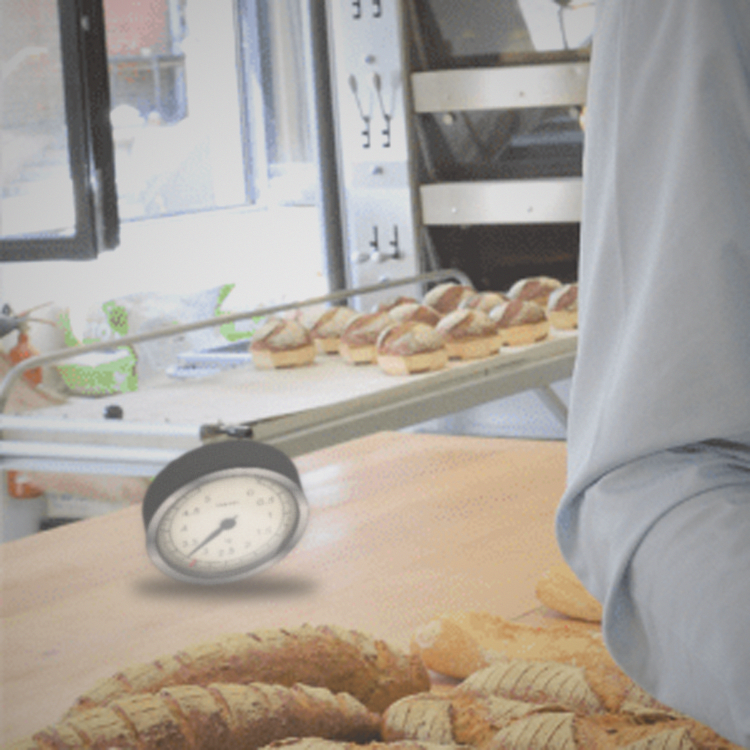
3.25 (kg)
